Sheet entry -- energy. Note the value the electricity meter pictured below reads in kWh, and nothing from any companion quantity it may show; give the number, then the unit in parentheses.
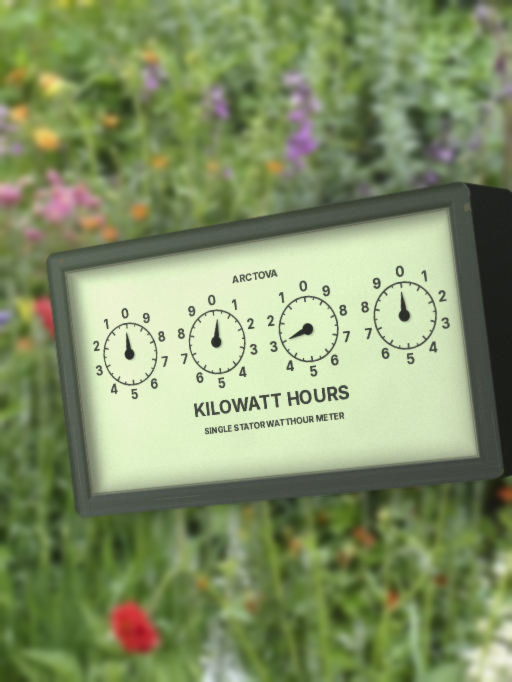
30 (kWh)
